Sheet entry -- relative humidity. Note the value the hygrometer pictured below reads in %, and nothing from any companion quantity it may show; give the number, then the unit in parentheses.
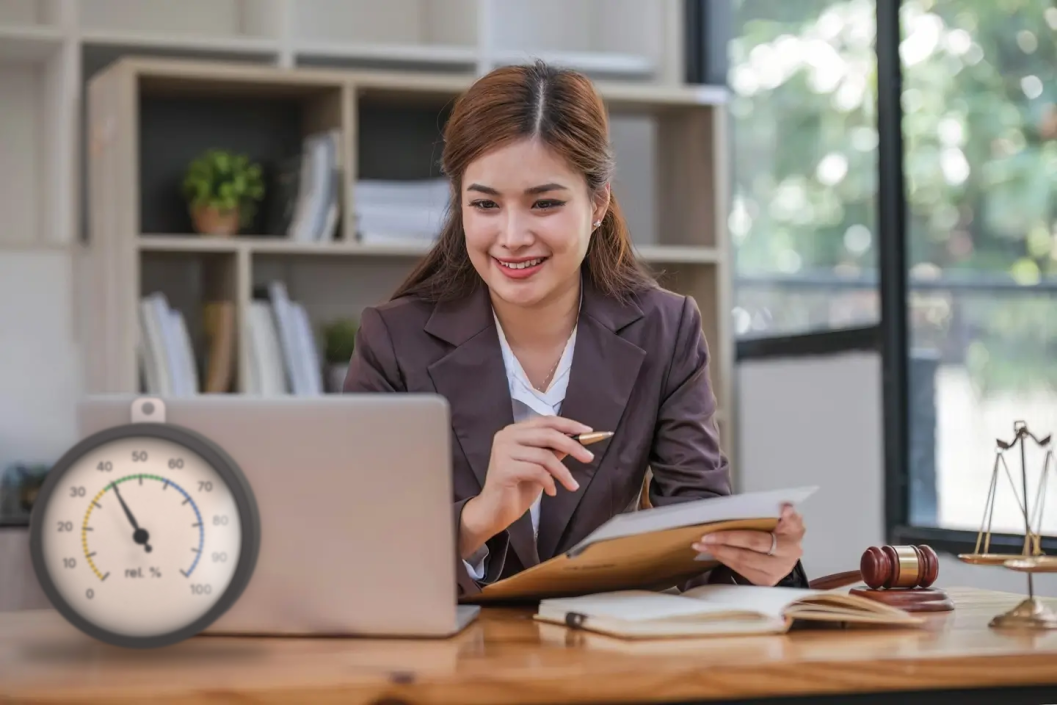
40 (%)
